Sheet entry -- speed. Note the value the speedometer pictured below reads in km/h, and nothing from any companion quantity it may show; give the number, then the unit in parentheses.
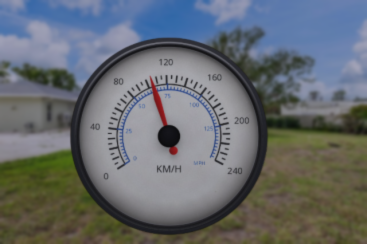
105 (km/h)
